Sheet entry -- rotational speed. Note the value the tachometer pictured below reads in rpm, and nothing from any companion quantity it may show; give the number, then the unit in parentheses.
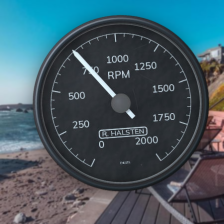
750 (rpm)
